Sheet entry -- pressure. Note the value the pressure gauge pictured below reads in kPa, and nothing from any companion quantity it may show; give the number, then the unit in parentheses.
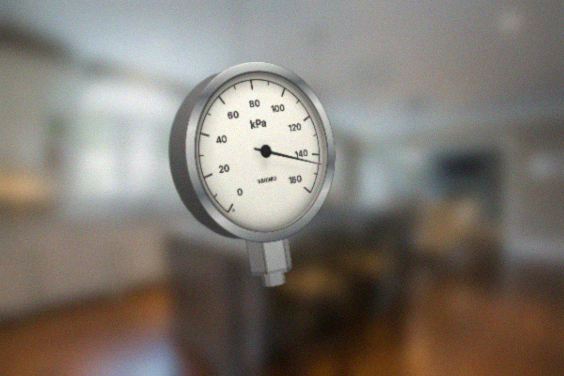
145 (kPa)
